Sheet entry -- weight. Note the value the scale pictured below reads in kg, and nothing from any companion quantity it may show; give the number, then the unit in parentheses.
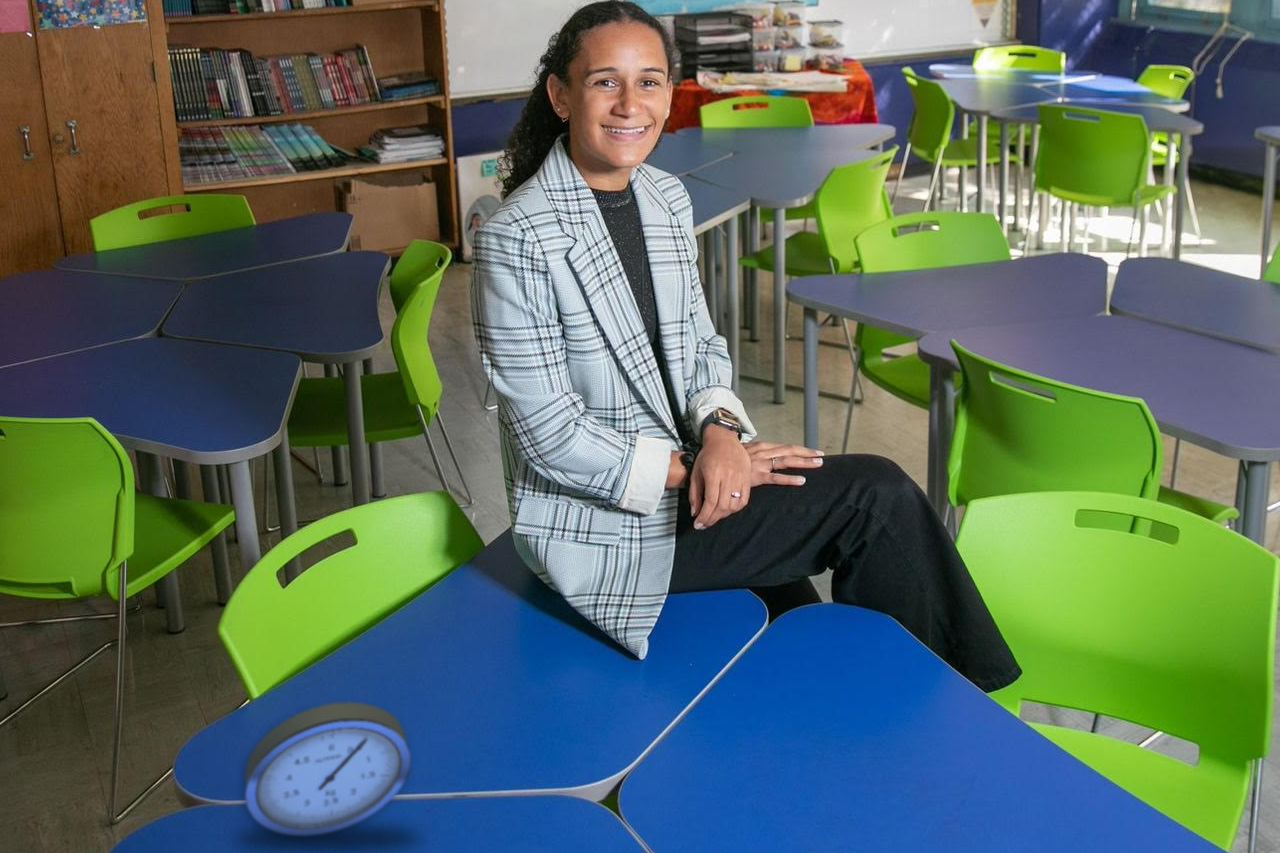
0.5 (kg)
